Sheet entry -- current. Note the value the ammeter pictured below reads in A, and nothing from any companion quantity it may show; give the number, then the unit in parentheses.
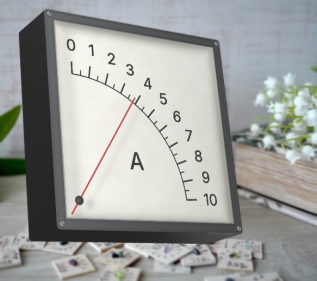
3.75 (A)
